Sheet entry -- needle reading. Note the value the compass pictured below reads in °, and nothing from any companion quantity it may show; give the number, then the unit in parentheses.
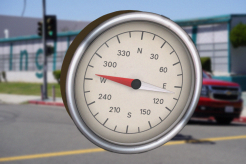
277.5 (°)
